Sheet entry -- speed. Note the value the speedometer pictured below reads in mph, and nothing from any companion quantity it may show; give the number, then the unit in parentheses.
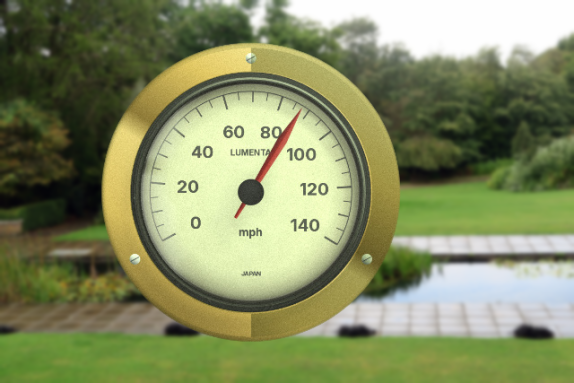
87.5 (mph)
